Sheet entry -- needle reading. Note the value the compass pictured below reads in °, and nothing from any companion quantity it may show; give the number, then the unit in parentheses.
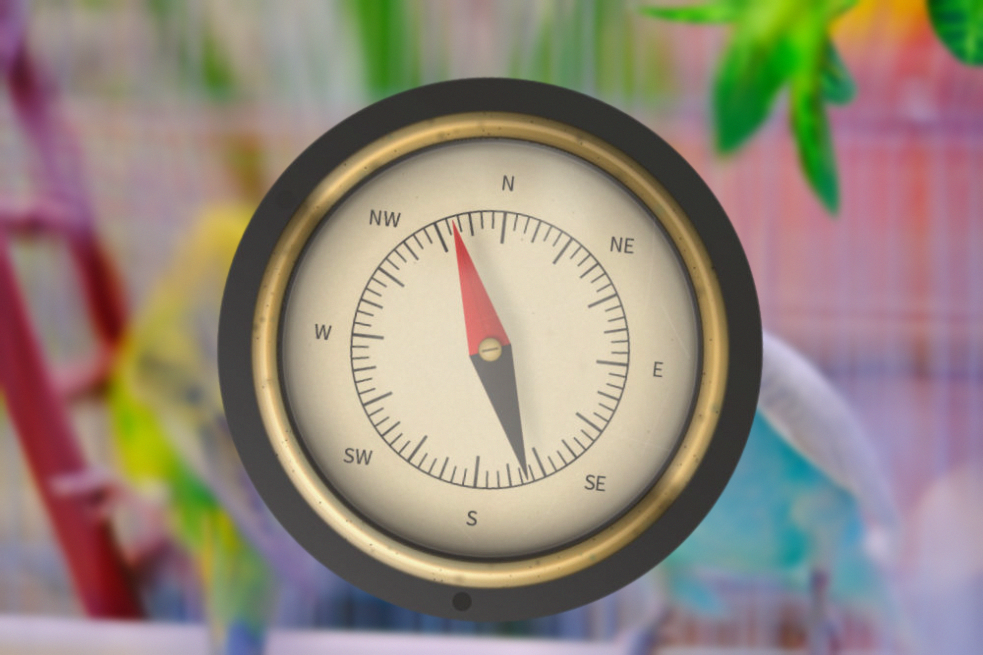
337.5 (°)
